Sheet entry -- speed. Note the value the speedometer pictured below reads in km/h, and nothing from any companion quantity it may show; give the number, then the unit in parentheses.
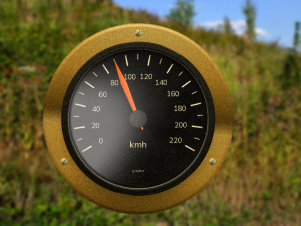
90 (km/h)
